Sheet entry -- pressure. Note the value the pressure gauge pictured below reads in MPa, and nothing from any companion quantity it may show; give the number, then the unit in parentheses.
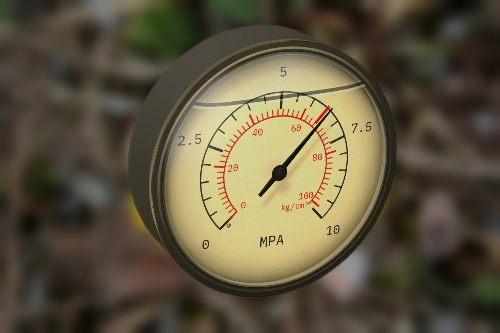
6.5 (MPa)
